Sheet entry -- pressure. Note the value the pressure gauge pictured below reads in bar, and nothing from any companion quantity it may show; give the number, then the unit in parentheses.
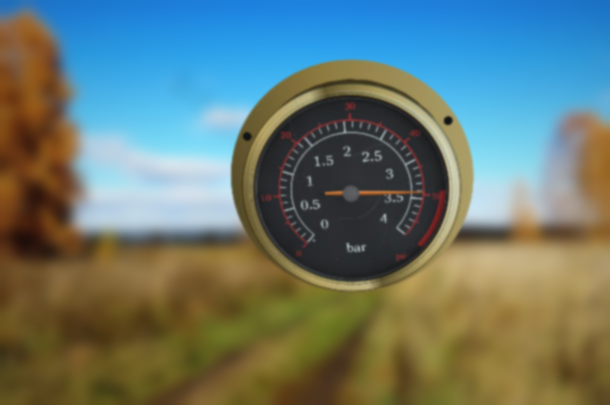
3.4 (bar)
